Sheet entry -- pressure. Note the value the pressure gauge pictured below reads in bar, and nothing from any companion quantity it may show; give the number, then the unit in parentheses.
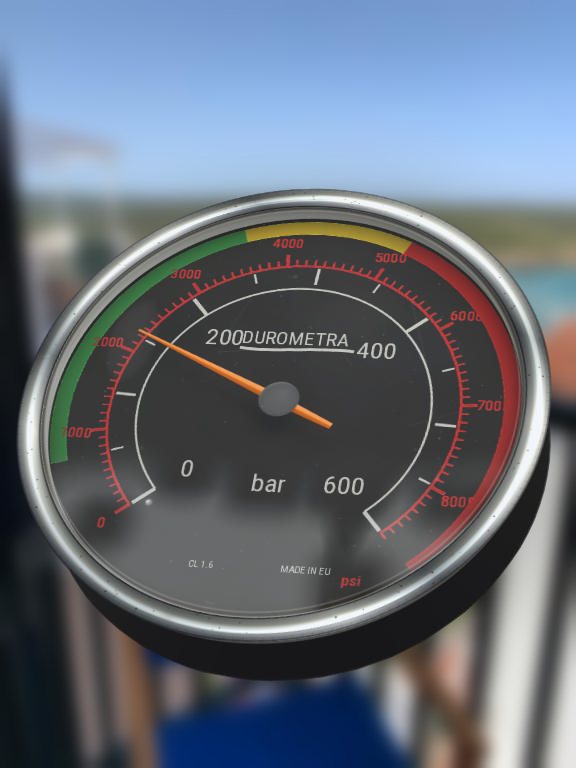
150 (bar)
